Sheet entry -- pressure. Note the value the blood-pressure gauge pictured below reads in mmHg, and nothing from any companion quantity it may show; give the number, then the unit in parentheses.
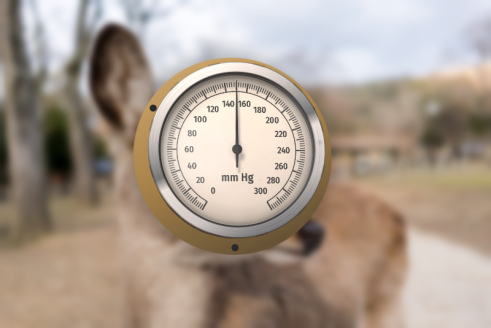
150 (mmHg)
